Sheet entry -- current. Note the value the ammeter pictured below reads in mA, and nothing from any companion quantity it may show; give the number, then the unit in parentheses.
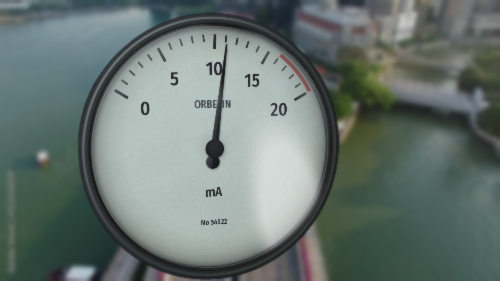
11 (mA)
